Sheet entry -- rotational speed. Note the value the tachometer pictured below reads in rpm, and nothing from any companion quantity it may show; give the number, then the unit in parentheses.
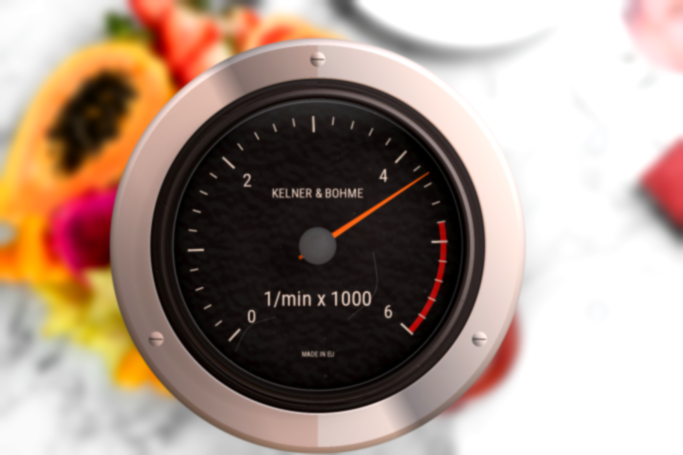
4300 (rpm)
